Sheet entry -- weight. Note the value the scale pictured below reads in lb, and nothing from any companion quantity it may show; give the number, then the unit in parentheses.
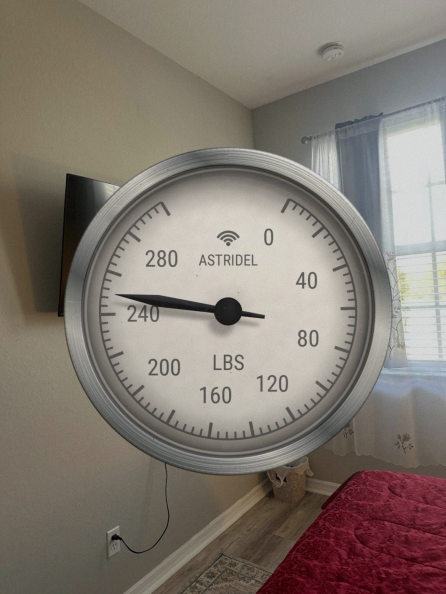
250 (lb)
